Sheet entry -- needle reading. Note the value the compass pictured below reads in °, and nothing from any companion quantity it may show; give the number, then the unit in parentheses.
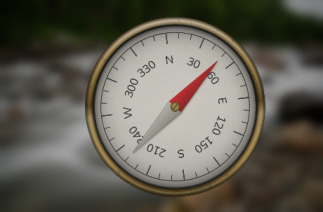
50 (°)
